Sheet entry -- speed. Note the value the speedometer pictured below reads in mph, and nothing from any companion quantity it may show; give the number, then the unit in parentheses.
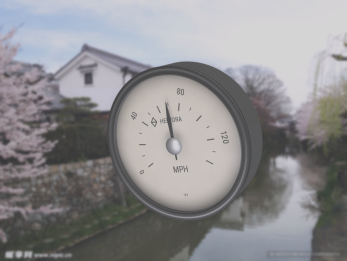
70 (mph)
